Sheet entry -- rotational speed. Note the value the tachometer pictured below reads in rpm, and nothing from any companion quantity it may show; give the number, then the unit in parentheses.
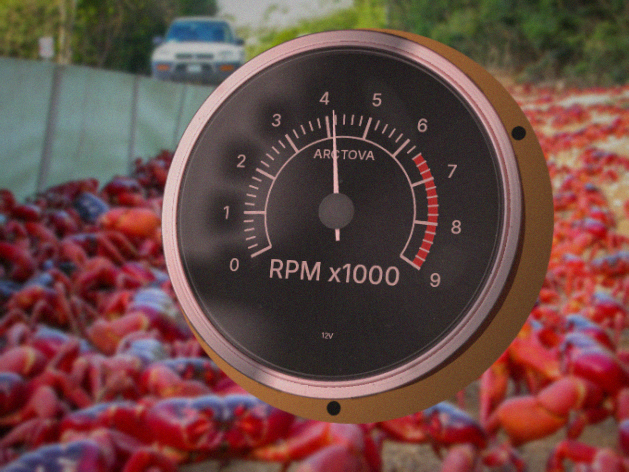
4200 (rpm)
